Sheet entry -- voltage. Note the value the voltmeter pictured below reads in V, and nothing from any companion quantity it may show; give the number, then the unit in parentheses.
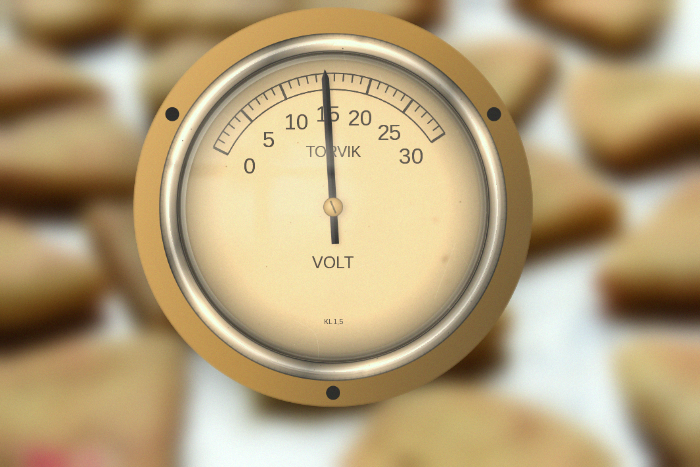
15 (V)
